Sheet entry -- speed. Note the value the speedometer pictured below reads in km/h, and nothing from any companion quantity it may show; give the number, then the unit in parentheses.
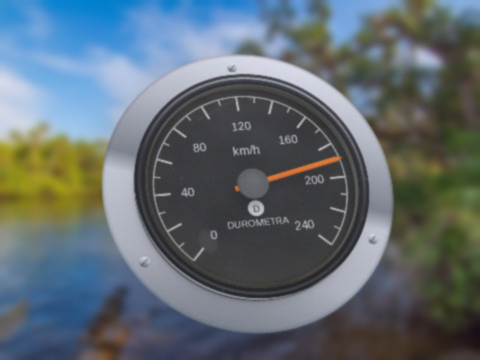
190 (km/h)
